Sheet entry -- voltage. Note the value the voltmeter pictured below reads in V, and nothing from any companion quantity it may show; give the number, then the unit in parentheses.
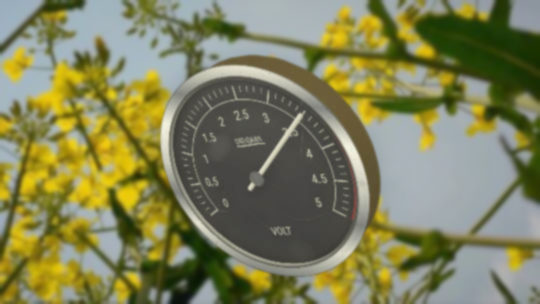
3.5 (V)
